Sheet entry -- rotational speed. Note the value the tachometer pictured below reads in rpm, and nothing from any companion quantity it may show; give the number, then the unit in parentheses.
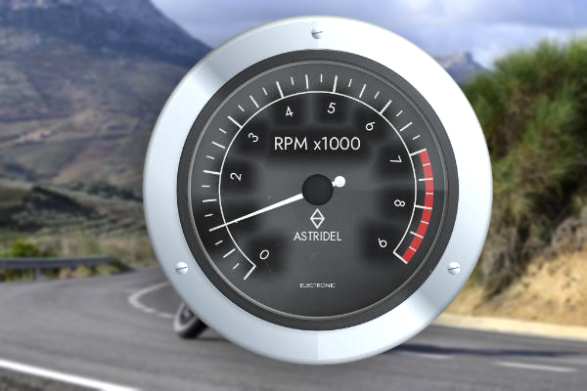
1000 (rpm)
